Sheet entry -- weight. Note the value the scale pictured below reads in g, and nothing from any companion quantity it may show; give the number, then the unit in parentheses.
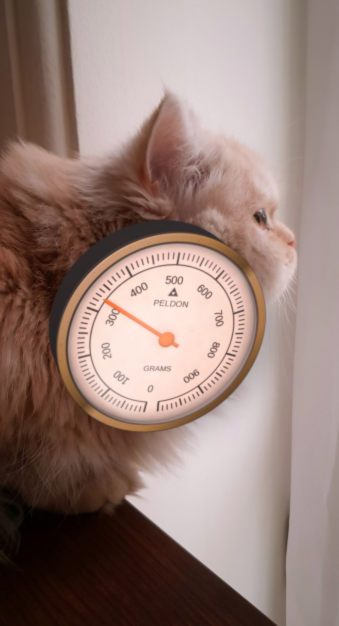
330 (g)
